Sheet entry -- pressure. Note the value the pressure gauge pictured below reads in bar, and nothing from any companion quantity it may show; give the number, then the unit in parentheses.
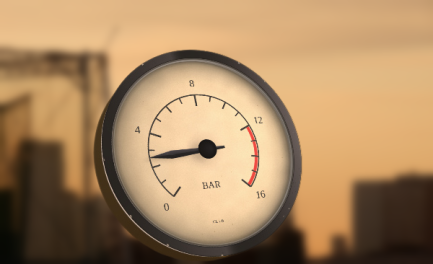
2.5 (bar)
